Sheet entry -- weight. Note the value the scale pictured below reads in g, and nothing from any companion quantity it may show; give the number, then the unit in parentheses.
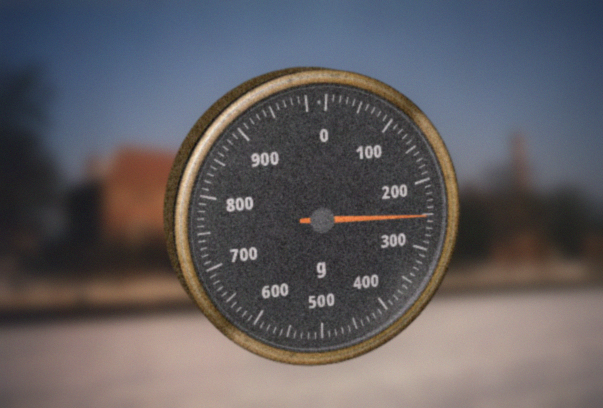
250 (g)
